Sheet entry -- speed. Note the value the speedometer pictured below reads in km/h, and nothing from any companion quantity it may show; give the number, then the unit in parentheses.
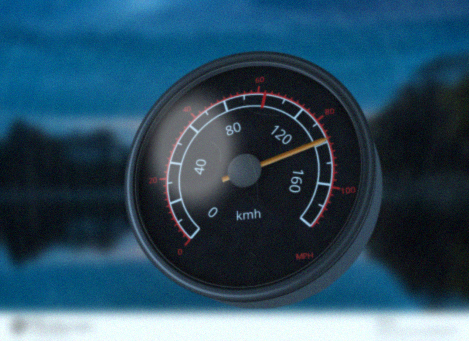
140 (km/h)
